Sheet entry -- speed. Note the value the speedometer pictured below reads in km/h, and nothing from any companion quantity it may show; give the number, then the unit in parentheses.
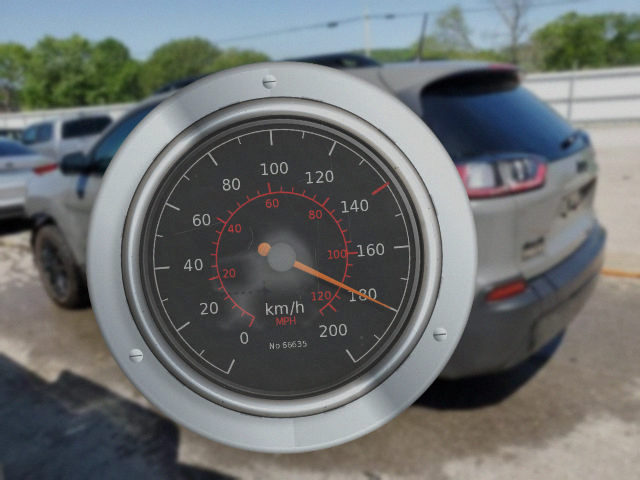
180 (km/h)
